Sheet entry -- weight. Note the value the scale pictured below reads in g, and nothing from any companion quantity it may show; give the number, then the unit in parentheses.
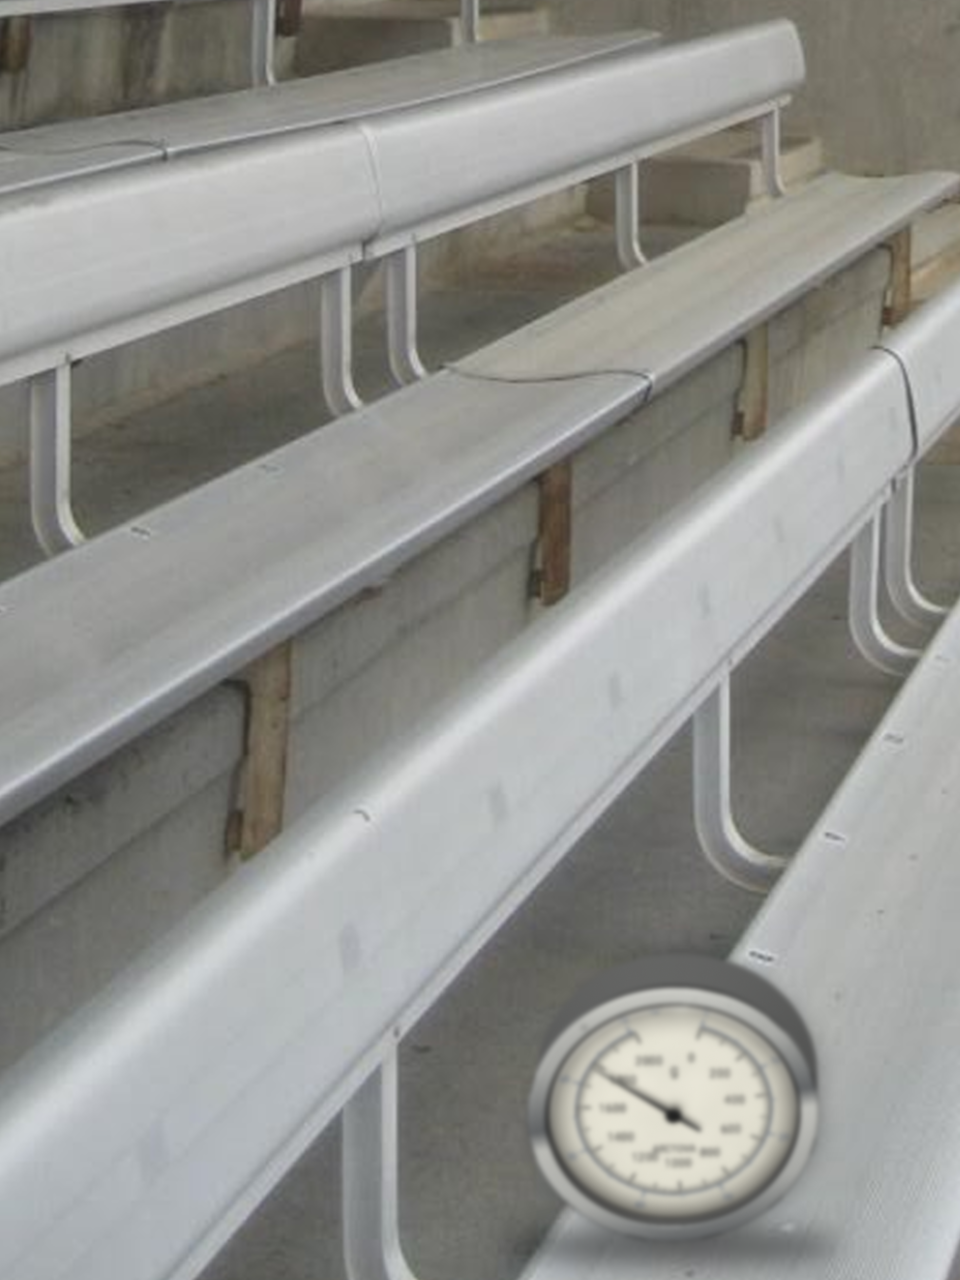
1800 (g)
